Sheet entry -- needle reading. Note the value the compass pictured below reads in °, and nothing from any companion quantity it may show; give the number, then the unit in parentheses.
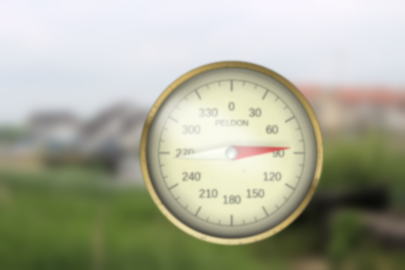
85 (°)
